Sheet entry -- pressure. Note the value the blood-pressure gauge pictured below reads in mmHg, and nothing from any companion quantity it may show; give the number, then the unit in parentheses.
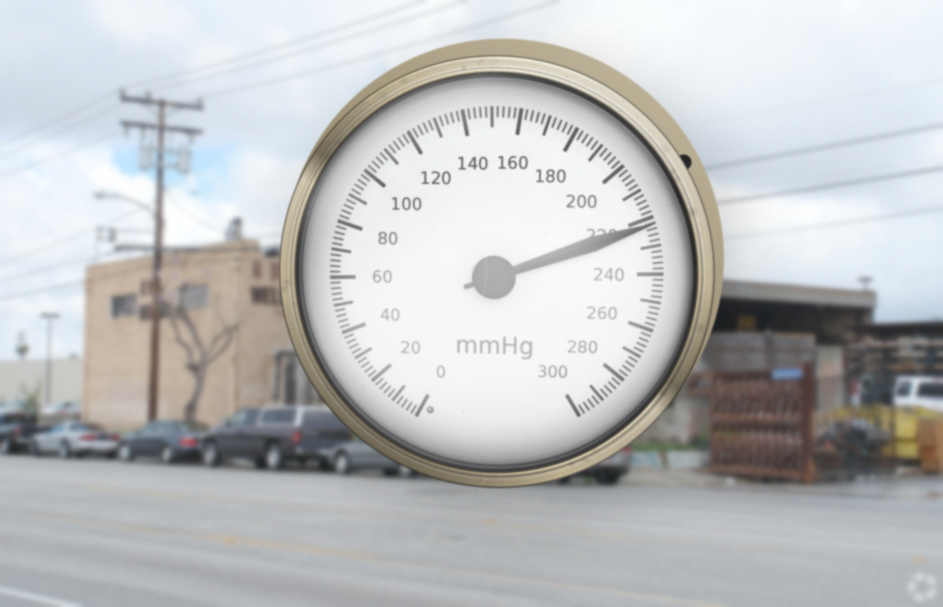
222 (mmHg)
